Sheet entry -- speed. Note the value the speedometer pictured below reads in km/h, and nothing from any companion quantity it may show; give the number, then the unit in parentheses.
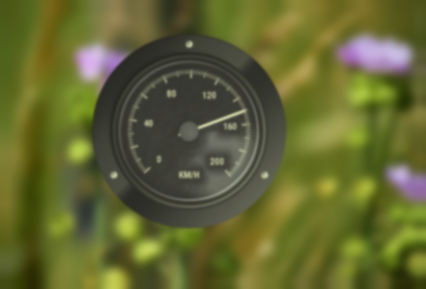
150 (km/h)
